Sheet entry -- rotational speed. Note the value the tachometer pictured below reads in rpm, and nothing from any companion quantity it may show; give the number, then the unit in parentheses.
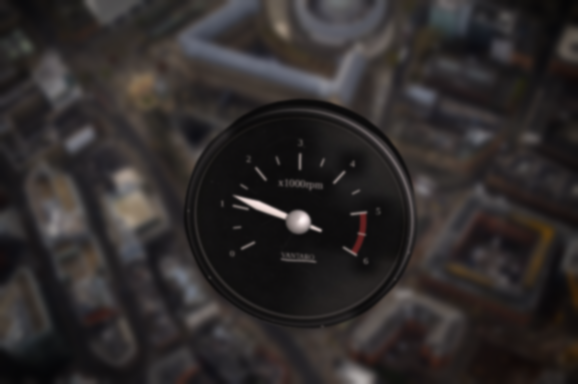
1250 (rpm)
